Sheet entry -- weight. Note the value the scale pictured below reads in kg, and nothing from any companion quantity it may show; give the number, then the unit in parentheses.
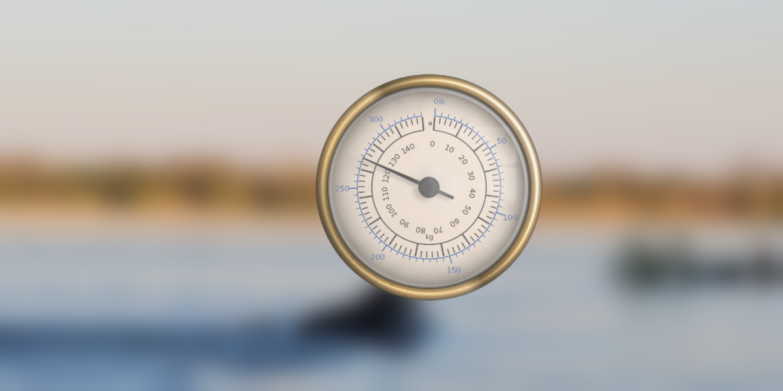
124 (kg)
